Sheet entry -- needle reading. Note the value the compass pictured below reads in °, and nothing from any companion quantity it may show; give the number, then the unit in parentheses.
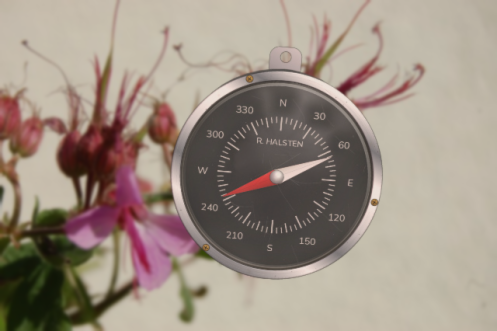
245 (°)
